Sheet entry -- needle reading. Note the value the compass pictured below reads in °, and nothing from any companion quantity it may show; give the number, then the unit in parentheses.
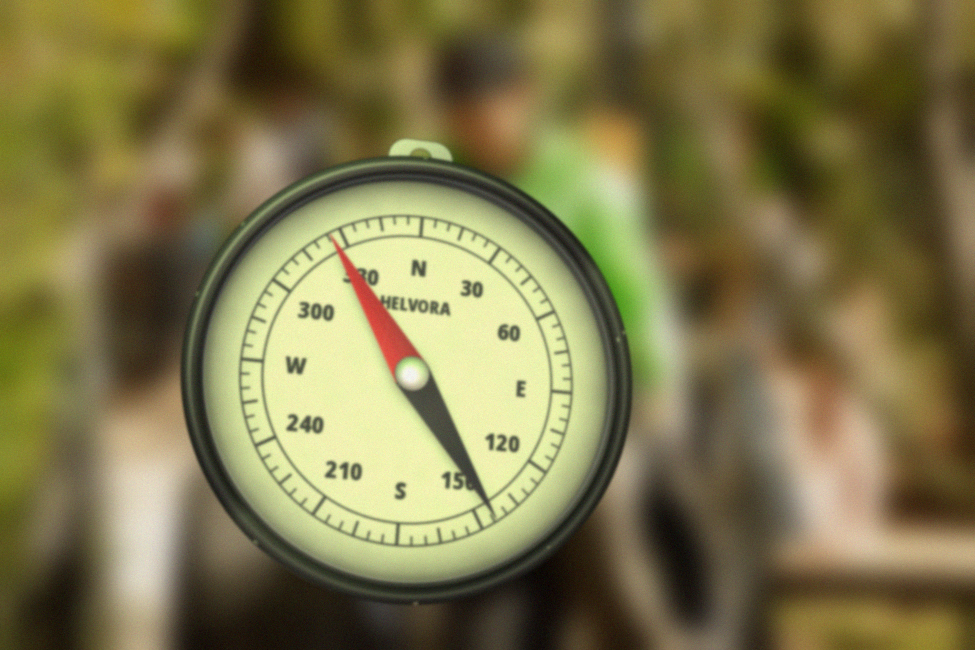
325 (°)
